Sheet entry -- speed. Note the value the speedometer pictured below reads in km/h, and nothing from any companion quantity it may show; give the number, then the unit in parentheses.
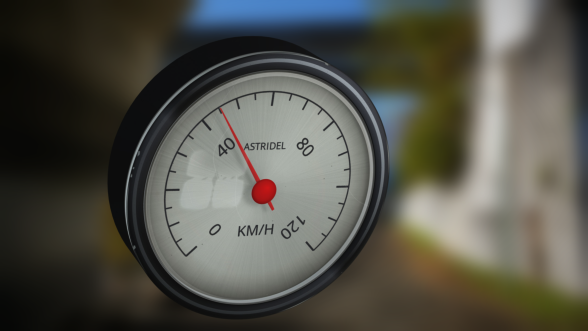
45 (km/h)
